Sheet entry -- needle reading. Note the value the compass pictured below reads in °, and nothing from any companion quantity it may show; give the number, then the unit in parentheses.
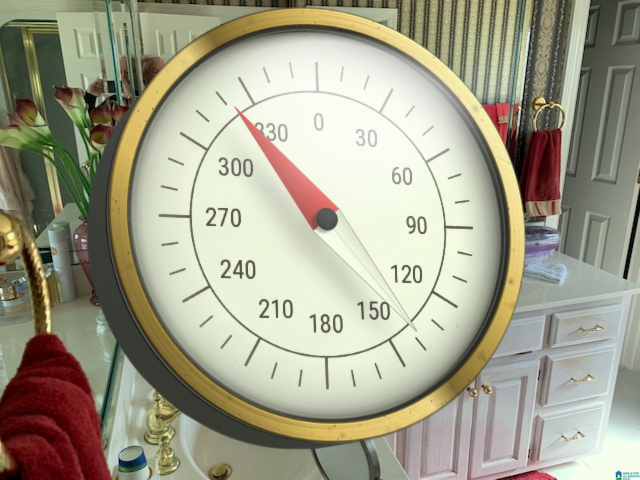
320 (°)
